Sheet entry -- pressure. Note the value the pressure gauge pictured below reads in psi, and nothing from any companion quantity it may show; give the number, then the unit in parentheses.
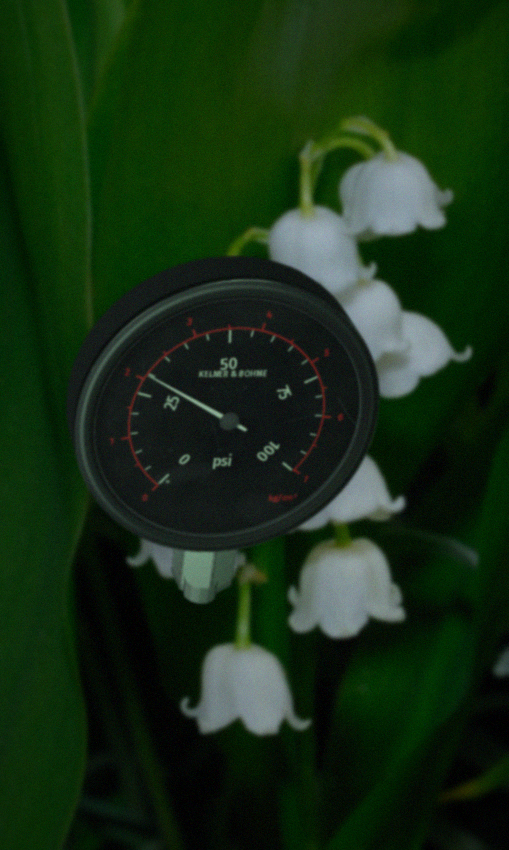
30 (psi)
